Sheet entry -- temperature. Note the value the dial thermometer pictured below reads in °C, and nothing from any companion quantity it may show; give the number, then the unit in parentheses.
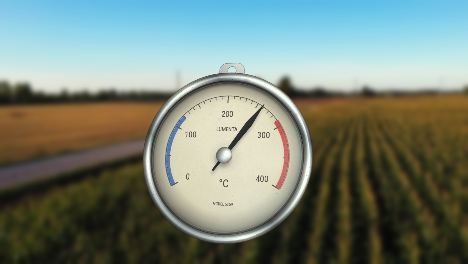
260 (°C)
